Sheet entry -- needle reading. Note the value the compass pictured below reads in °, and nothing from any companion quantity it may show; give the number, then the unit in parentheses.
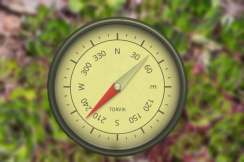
225 (°)
